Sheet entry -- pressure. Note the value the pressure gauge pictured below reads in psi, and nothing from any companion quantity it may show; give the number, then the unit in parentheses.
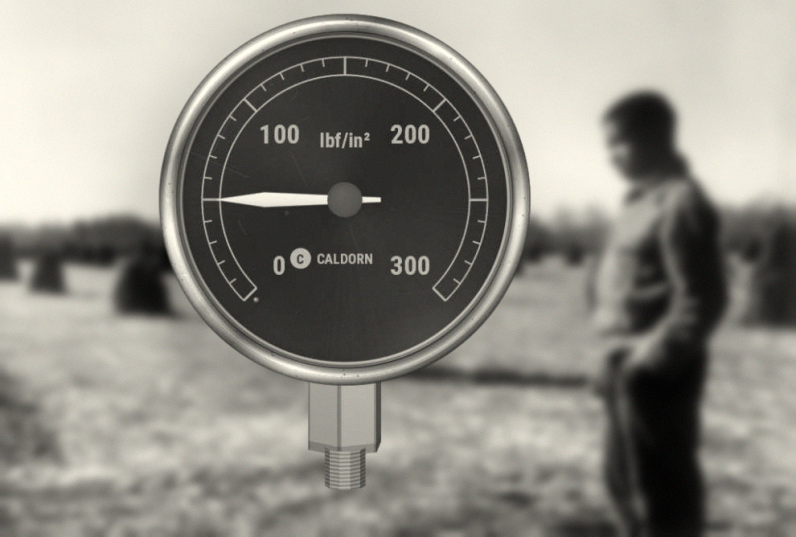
50 (psi)
